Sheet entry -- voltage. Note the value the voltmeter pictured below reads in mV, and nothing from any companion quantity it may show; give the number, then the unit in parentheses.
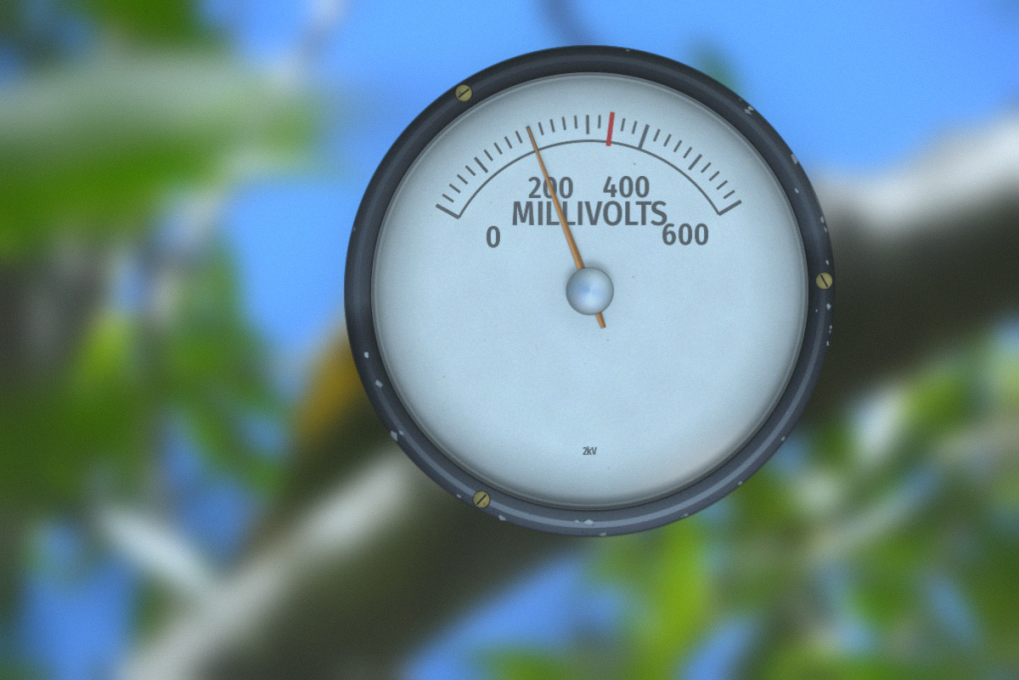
200 (mV)
